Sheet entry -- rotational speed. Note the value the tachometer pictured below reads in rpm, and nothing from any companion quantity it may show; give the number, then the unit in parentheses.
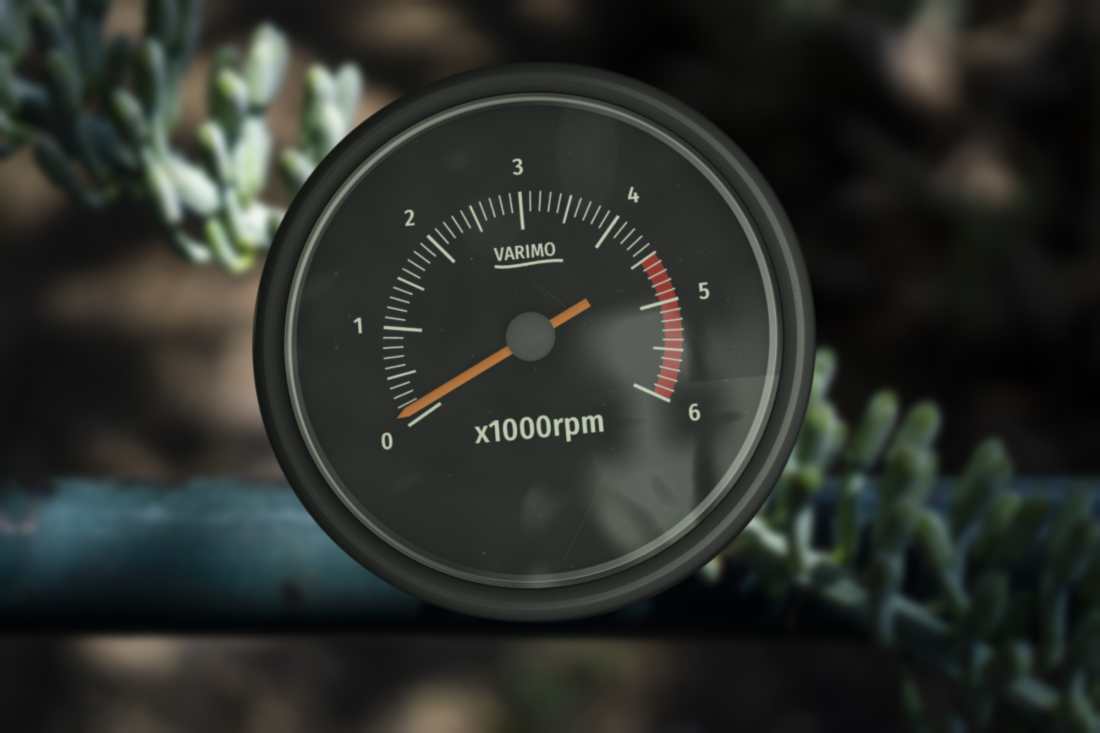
100 (rpm)
